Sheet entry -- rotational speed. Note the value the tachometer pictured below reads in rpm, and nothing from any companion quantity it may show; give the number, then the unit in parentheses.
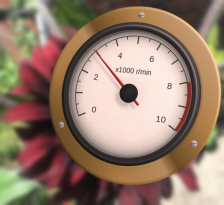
3000 (rpm)
